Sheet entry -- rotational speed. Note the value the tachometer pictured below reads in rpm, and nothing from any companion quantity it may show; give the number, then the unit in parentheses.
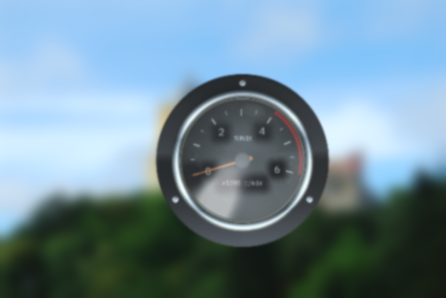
0 (rpm)
